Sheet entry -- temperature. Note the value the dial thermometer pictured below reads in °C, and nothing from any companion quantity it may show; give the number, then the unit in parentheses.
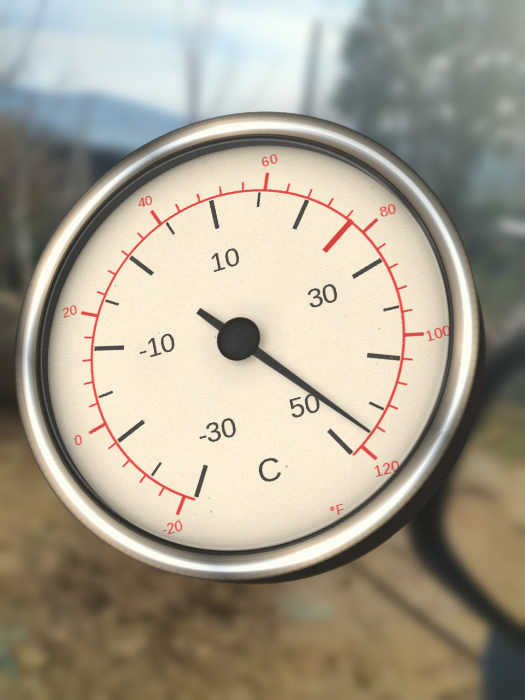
47.5 (°C)
